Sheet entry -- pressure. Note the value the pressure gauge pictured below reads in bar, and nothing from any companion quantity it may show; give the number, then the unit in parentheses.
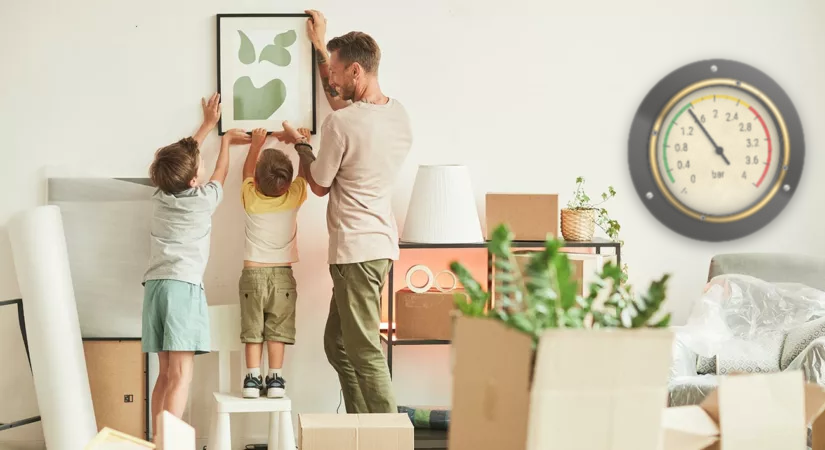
1.5 (bar)
